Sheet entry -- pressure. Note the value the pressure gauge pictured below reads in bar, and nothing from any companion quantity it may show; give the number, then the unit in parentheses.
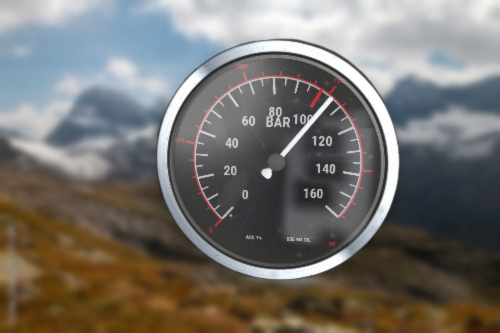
105 (bar)
